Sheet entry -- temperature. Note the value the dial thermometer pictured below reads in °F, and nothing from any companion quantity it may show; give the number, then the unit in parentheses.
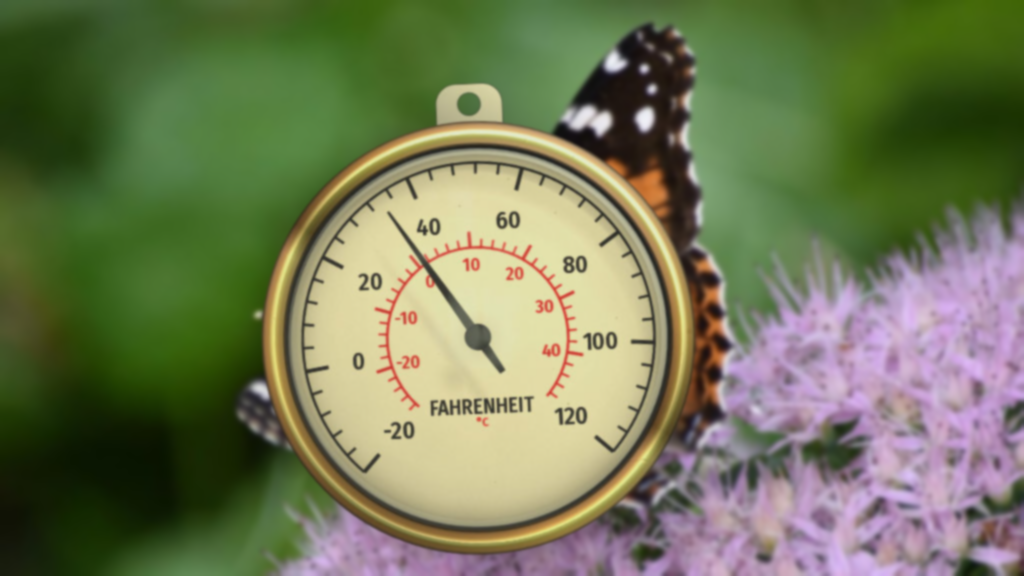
34 (°F)
